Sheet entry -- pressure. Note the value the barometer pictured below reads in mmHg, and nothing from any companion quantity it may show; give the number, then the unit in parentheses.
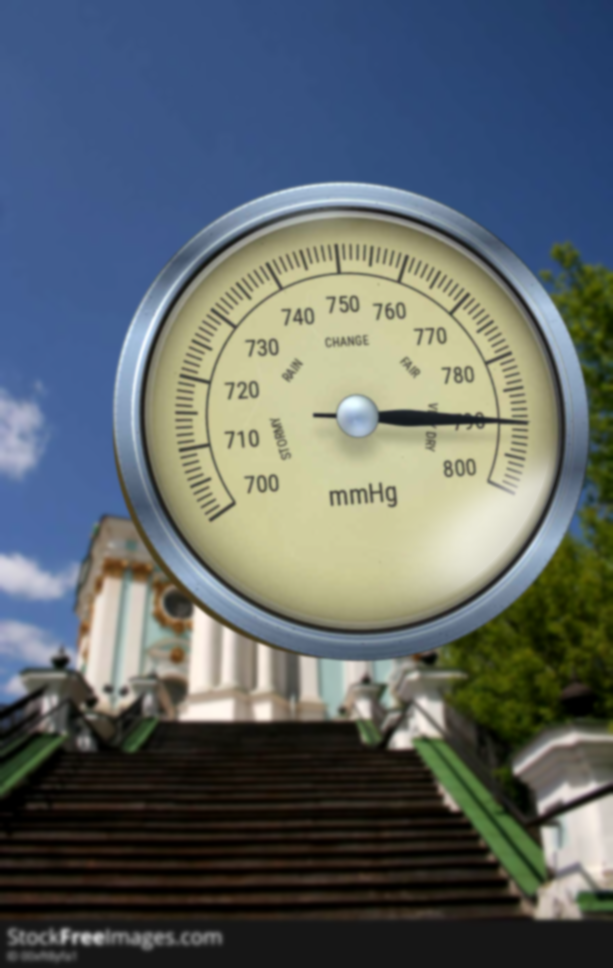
790 (mmHg)
